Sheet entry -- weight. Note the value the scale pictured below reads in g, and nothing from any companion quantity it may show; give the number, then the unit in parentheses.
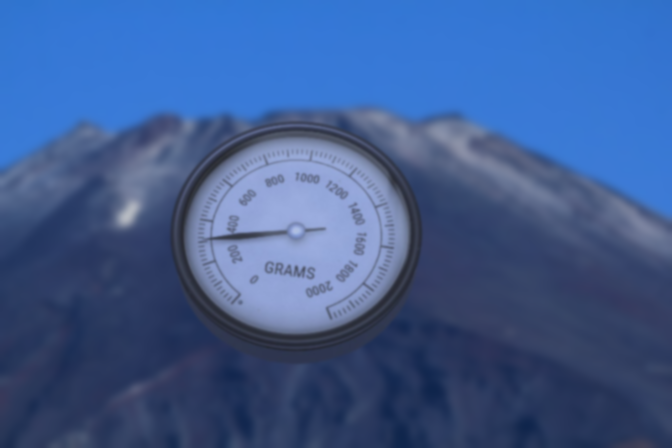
300 (g)
